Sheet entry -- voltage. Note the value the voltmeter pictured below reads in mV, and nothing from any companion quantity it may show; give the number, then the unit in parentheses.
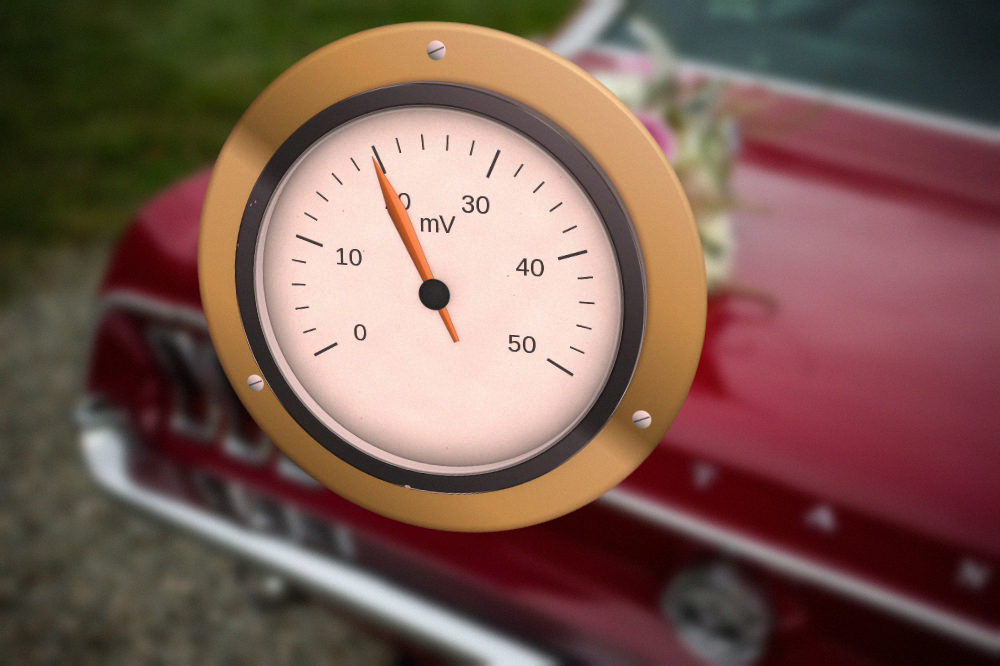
20 (mV)
